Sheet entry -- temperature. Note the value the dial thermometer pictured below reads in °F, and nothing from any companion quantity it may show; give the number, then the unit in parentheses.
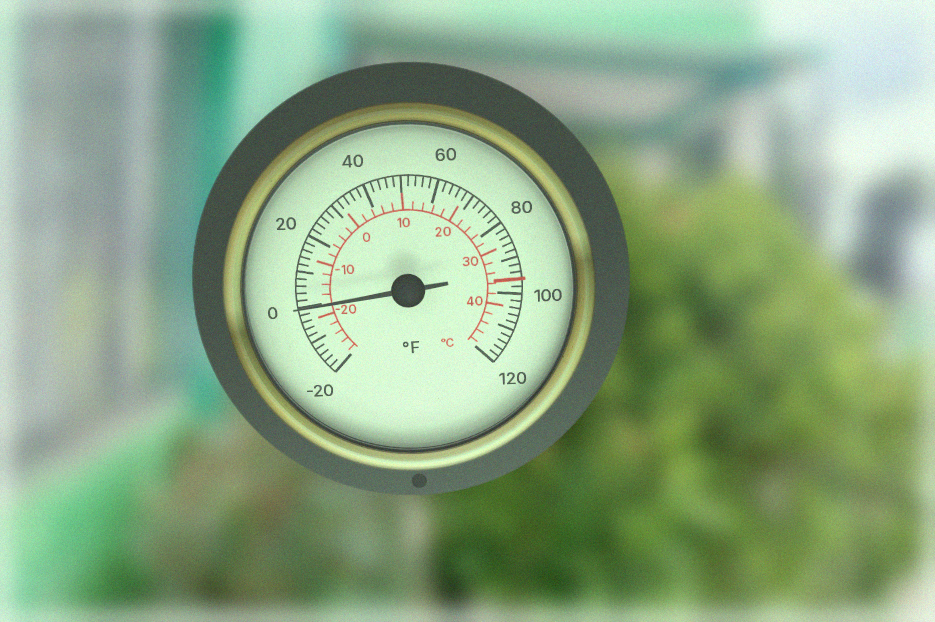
0 (°F)
